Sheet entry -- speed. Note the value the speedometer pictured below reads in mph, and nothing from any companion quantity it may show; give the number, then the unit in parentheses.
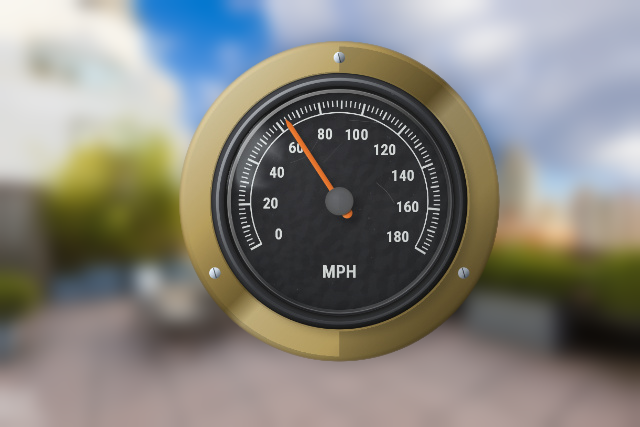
64 (mph)
